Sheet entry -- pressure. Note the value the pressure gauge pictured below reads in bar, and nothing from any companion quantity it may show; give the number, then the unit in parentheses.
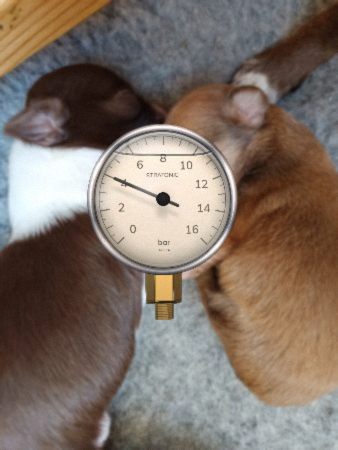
4 (bar)
